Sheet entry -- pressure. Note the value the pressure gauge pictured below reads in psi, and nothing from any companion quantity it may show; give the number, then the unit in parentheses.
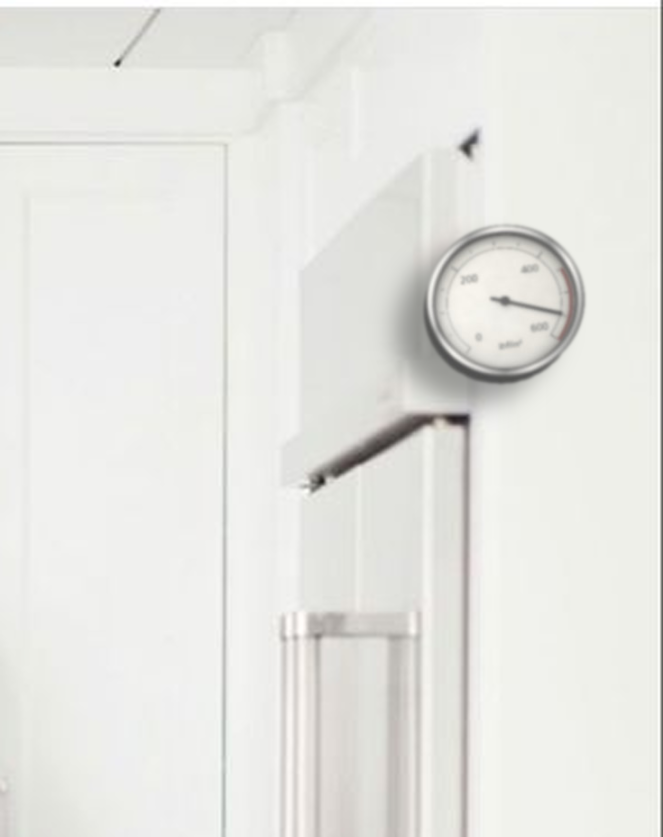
550 (psi)
